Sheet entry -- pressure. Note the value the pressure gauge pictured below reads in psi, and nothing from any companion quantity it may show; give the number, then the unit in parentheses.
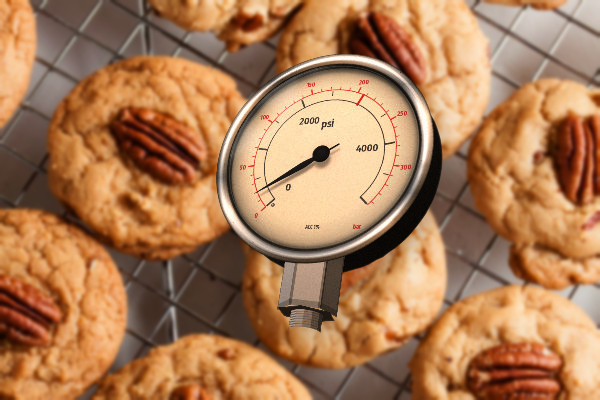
250 (psi)
